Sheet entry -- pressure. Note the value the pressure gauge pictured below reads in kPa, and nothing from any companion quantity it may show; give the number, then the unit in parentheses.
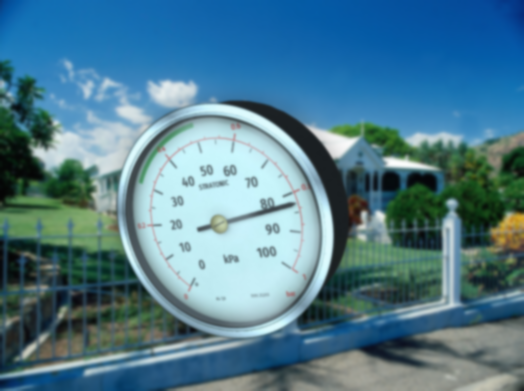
82.5 (kPa)
